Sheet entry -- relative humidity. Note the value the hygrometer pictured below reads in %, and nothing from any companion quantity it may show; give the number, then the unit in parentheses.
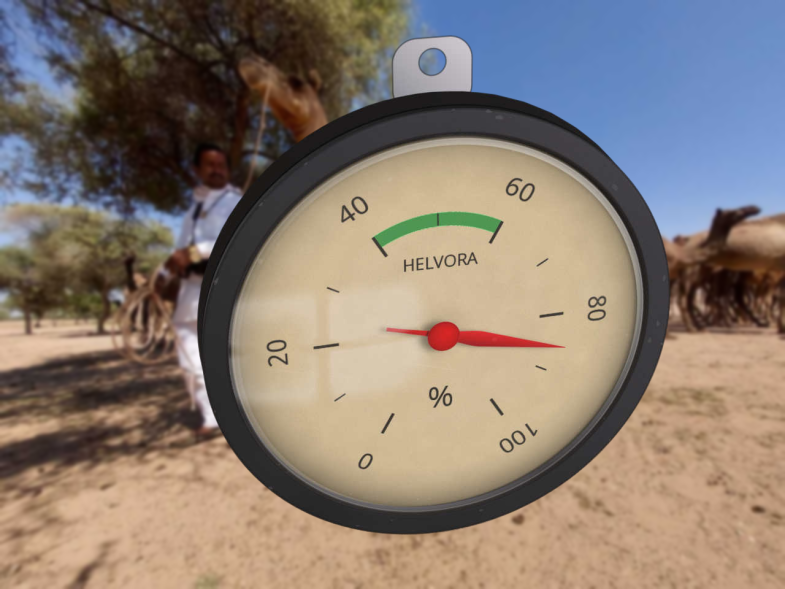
85 (%)
